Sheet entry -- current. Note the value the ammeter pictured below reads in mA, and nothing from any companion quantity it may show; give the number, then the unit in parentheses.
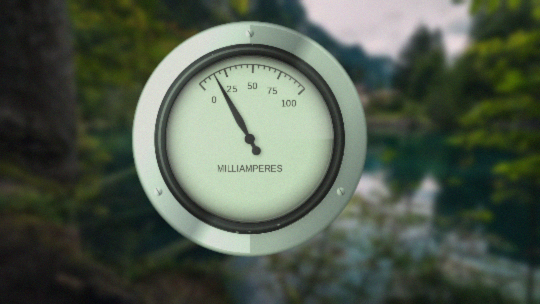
15 (mA)
